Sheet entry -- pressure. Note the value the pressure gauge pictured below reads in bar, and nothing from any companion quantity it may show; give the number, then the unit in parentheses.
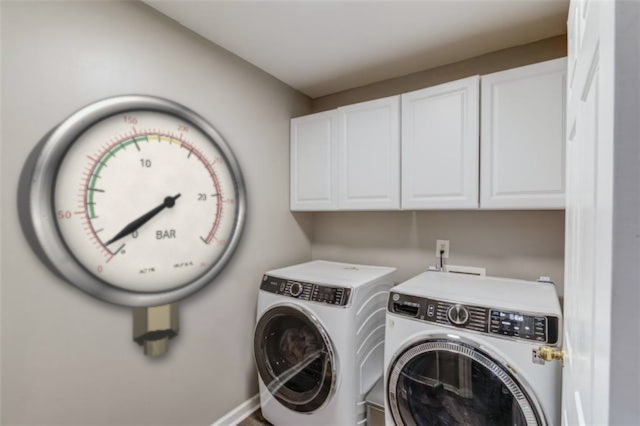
1 (bar)
